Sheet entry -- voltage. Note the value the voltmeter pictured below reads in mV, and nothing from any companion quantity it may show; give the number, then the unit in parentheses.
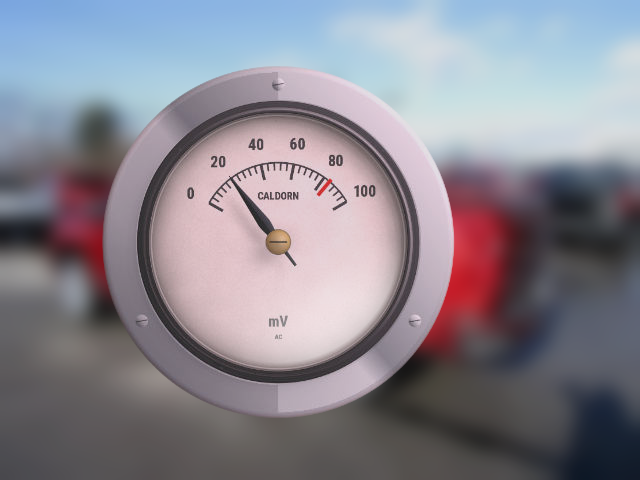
20 (mV)
